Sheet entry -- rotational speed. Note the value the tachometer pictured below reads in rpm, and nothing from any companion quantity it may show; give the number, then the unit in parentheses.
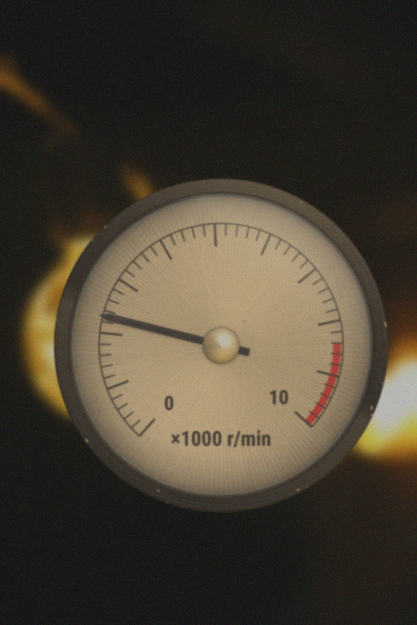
2300 (rpm)
